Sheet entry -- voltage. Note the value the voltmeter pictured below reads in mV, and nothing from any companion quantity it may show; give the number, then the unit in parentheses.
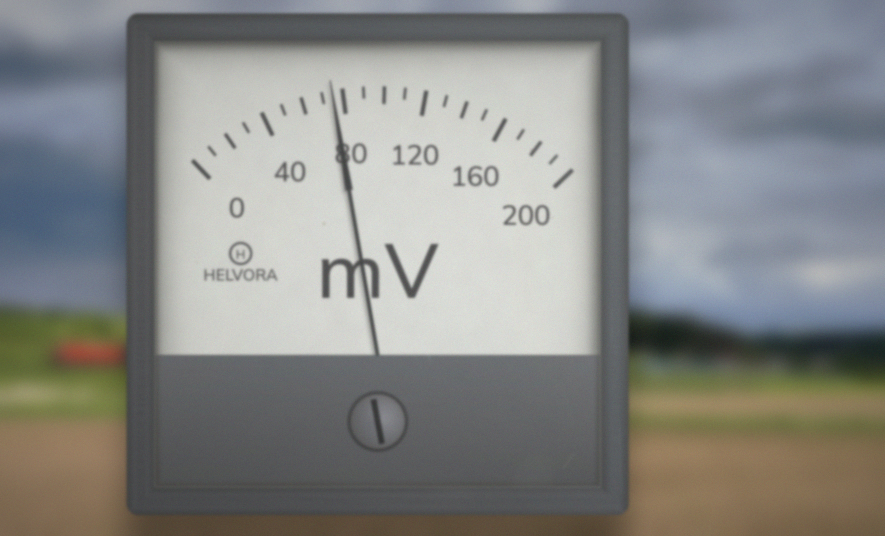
75 (mV)
